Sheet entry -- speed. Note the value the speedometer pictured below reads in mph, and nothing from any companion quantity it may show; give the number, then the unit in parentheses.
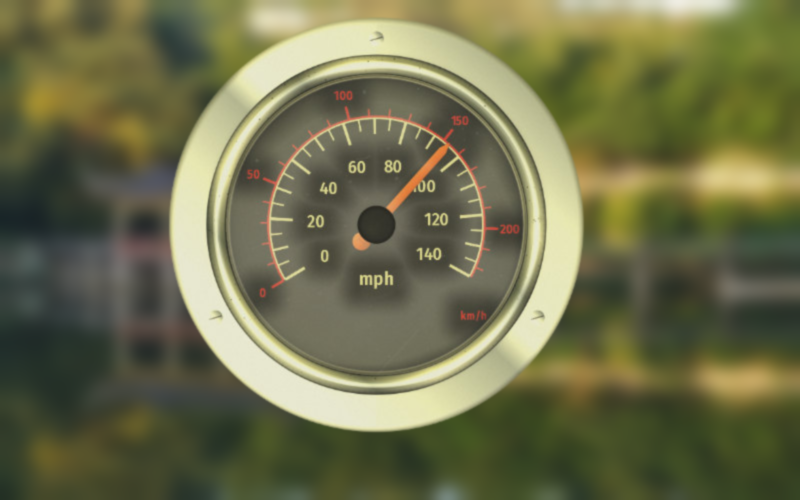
95 (mph)
